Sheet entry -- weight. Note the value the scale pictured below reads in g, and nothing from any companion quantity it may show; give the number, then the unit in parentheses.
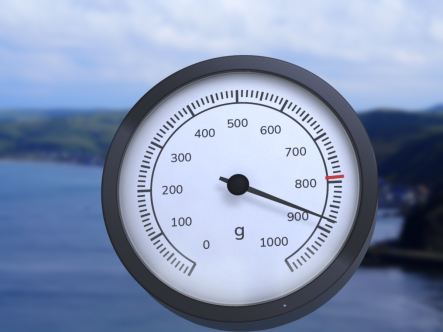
880 (g)
